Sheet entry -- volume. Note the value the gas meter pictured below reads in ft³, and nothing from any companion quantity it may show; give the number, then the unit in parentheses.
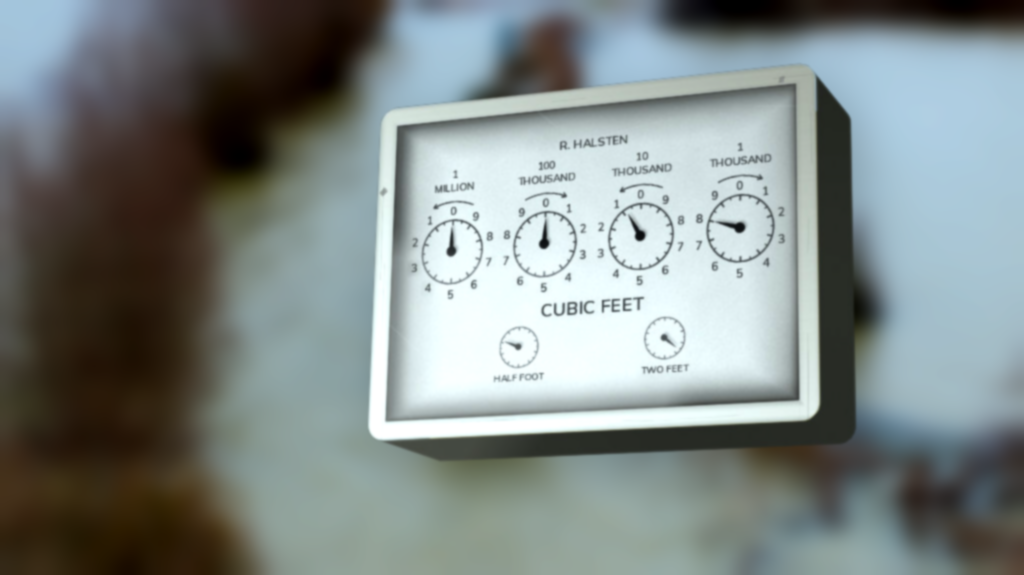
800 (ft³)
